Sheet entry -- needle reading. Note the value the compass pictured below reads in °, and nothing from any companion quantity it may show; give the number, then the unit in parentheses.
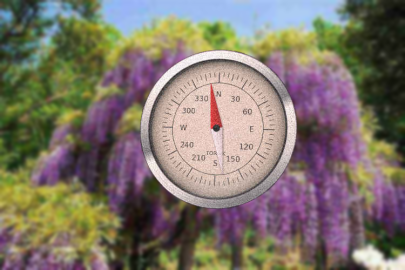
350 (°)
